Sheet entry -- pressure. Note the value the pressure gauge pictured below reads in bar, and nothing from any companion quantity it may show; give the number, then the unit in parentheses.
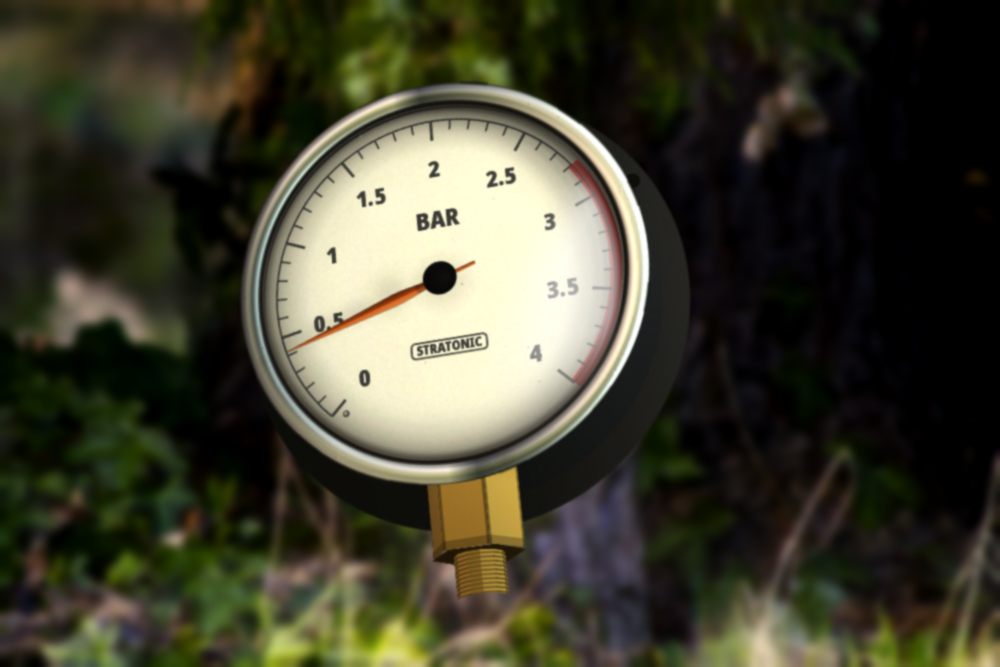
0.4 (bar)
